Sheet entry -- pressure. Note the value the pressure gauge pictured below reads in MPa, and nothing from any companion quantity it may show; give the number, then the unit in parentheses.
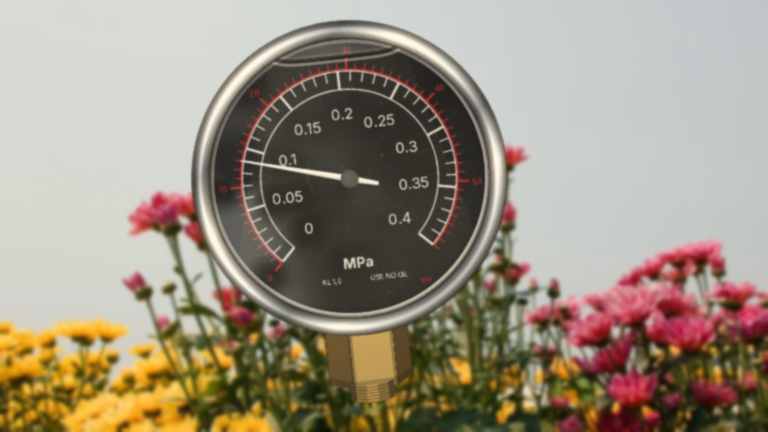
0.09 (MPa)
